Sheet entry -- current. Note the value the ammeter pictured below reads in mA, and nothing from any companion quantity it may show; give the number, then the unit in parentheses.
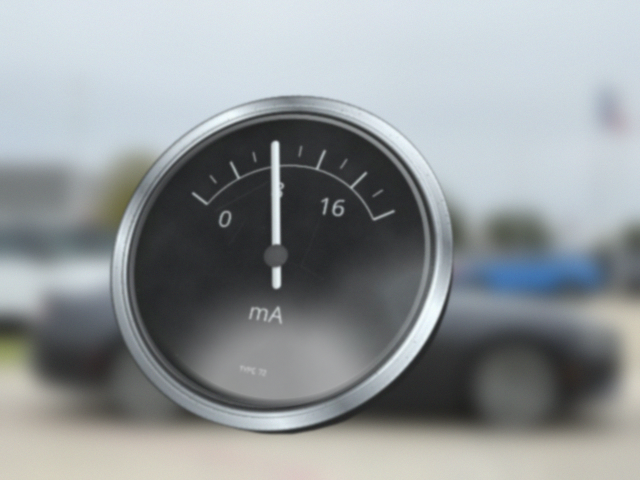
8 (mA)
